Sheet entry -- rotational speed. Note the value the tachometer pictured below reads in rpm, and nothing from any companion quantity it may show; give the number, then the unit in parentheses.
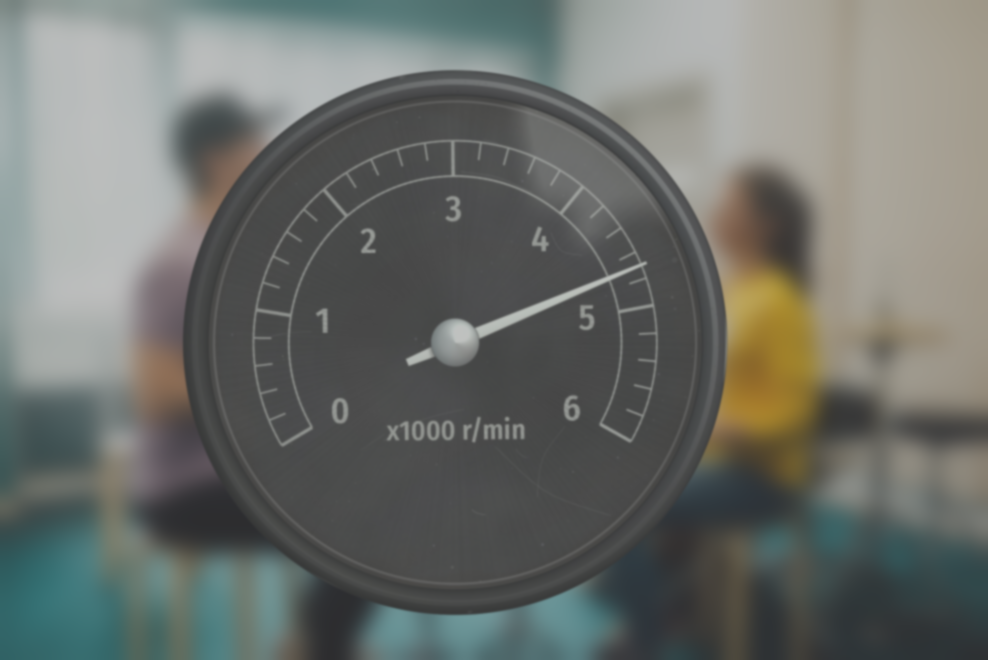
4700 (rpm)
